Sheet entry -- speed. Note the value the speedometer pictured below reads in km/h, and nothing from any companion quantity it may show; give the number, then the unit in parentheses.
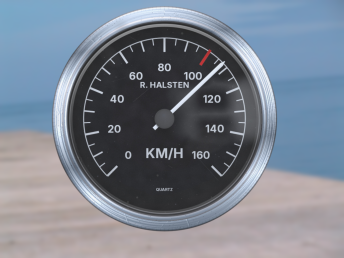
107.5 (km/h)
